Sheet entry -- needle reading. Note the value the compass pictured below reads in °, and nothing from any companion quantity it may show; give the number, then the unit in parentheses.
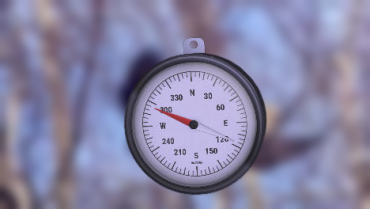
295 (°)
